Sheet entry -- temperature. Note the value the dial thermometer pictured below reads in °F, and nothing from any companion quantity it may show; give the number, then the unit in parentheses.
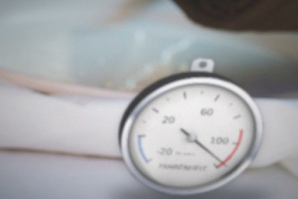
115 (°F)
